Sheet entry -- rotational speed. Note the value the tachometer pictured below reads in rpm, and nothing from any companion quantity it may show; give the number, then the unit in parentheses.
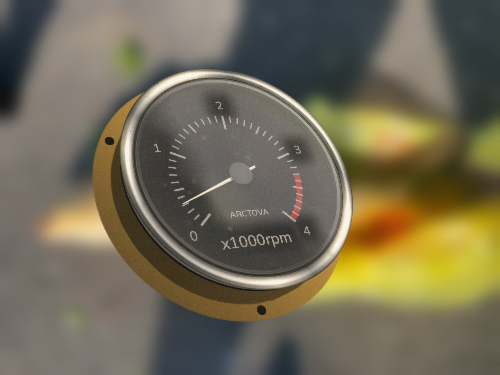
300 (rpm)
